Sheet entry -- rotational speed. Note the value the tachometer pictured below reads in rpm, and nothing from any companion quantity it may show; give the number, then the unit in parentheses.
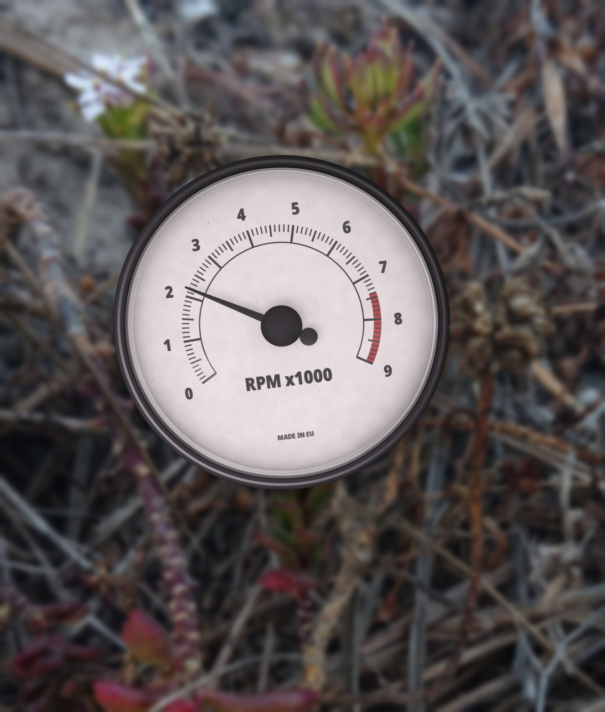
2200 (rpm)
